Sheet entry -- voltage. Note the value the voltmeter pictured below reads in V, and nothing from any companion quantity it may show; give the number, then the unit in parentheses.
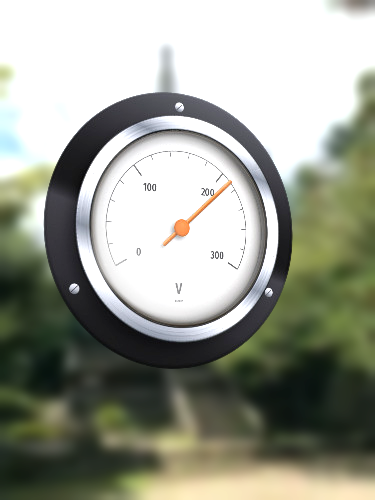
210 (V)
